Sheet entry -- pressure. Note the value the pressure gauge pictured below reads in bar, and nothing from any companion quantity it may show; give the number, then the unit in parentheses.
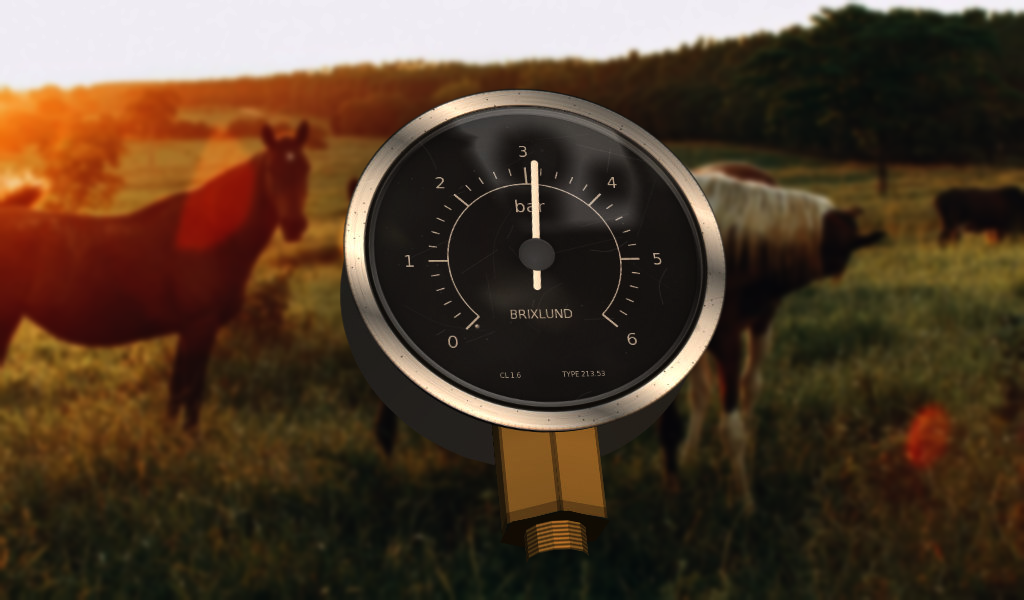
3.1 (bar)
